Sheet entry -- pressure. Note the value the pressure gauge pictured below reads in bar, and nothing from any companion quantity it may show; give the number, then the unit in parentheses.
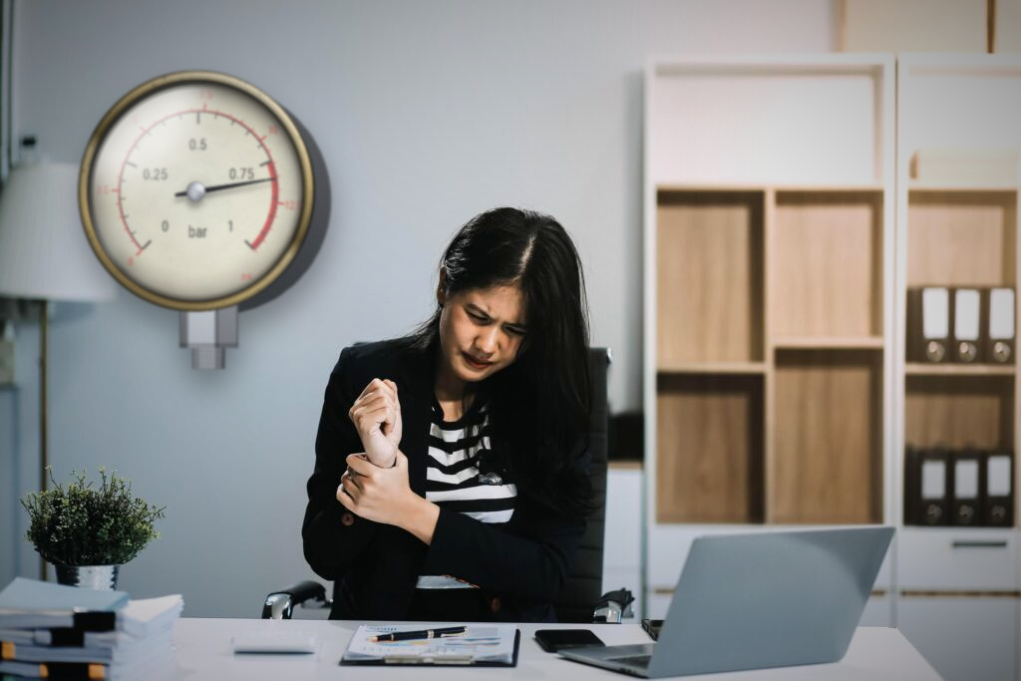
0.8 (bar)
